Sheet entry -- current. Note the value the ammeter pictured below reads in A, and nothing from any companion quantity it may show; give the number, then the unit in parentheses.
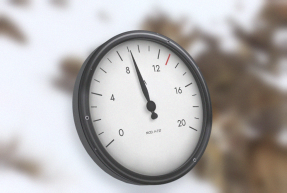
9 (A)
